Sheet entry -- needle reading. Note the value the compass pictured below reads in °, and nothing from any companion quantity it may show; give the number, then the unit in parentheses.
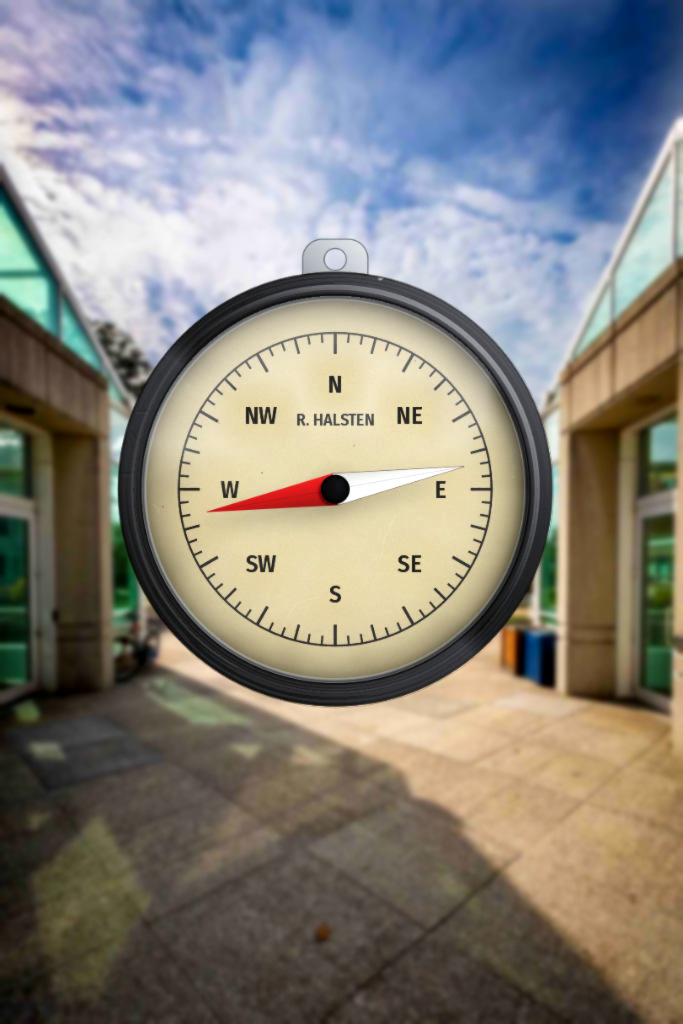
260 (°)
